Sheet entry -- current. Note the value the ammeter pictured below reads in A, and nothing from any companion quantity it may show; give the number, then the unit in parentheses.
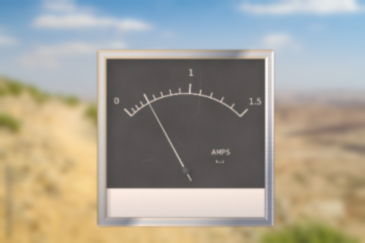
0.5 (A)
